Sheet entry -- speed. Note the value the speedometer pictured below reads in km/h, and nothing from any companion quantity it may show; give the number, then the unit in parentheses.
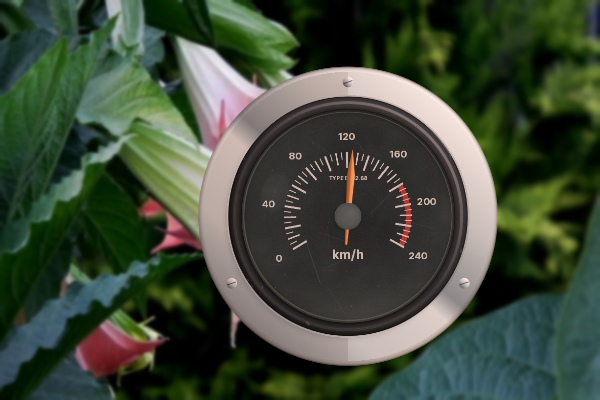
125 (km/h)
